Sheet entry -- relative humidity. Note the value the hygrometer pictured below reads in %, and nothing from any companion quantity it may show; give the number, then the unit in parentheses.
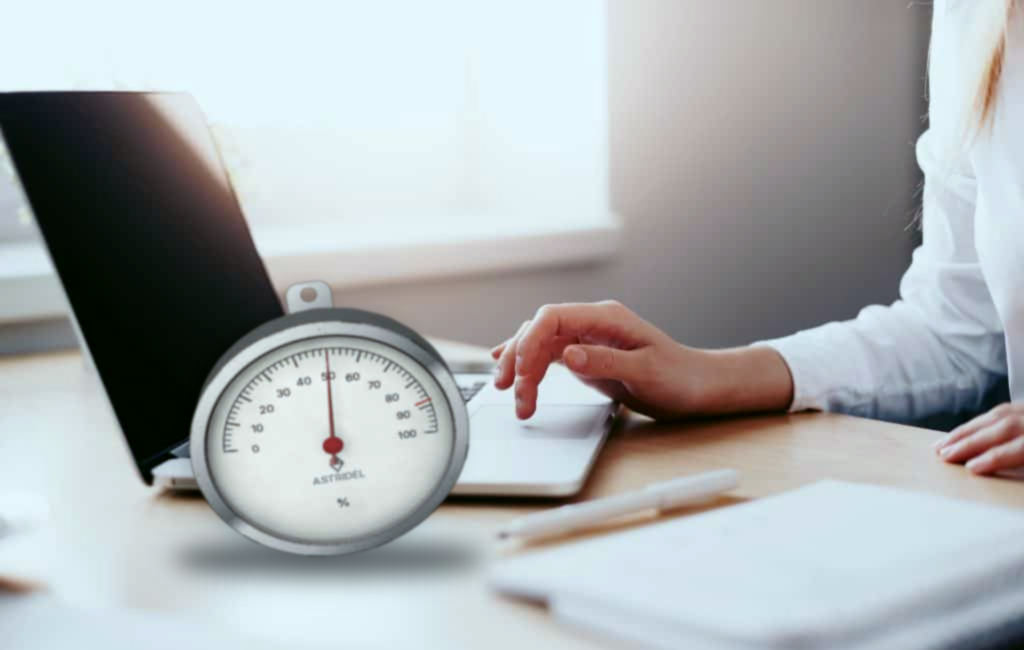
50 (%)
